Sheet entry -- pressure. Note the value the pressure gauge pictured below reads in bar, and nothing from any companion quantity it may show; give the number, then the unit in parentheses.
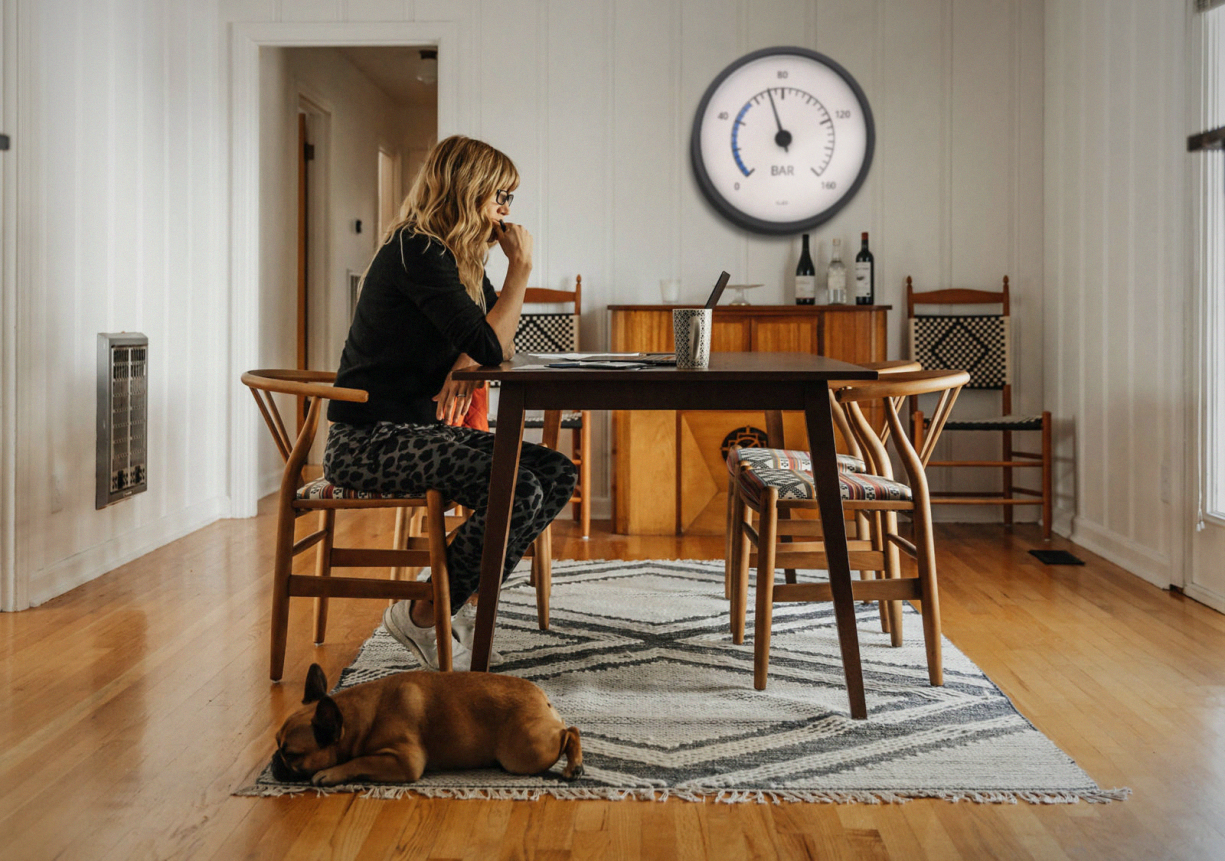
70 (bar)
